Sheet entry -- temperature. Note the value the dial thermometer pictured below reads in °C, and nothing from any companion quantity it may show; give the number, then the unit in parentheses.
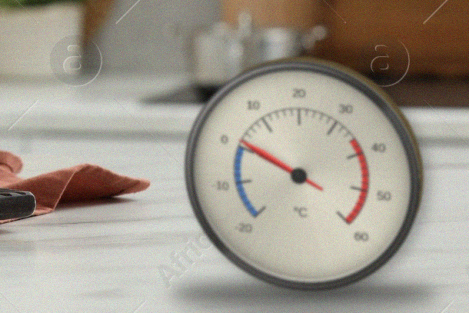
2 (°C)
